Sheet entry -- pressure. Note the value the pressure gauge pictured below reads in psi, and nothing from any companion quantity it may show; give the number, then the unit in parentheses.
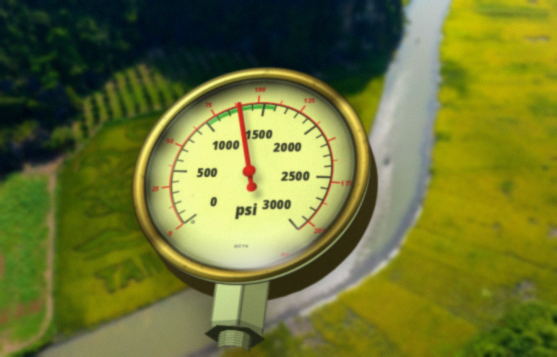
1300 (psi)
